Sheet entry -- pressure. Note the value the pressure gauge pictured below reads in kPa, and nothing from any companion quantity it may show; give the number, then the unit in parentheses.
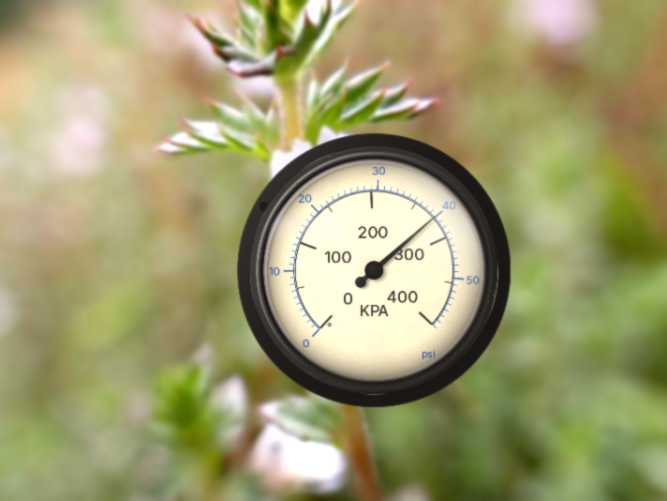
275 (kPa)
